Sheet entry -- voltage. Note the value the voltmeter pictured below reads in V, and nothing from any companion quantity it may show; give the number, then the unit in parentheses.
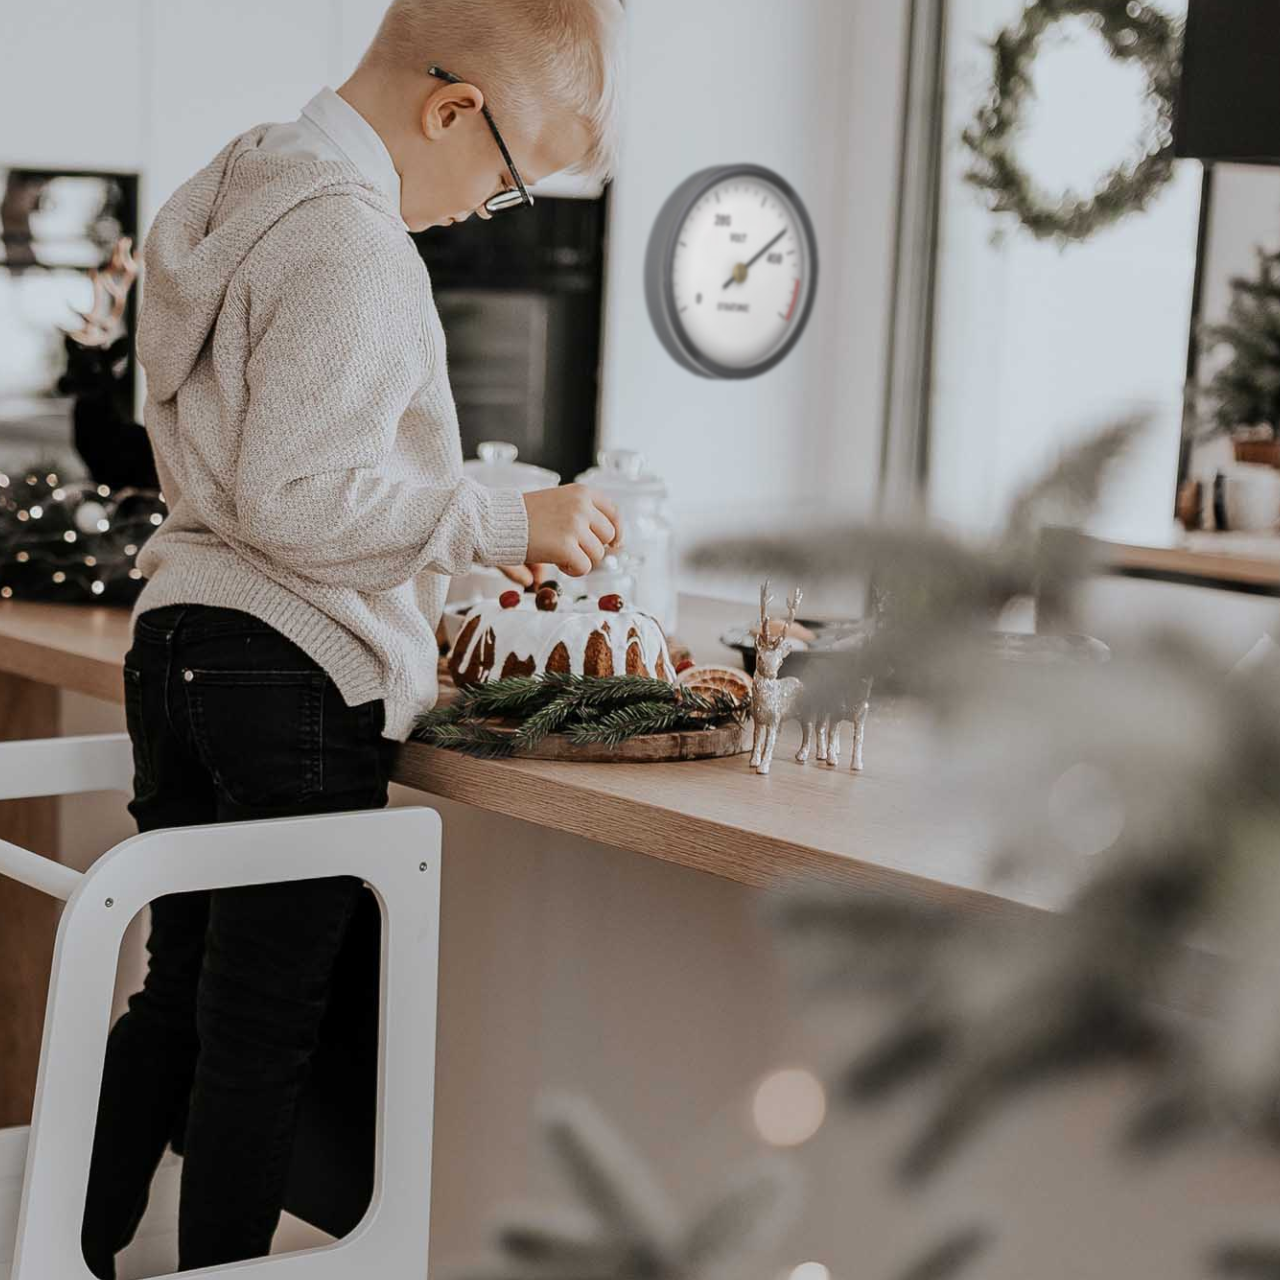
360 (V)
